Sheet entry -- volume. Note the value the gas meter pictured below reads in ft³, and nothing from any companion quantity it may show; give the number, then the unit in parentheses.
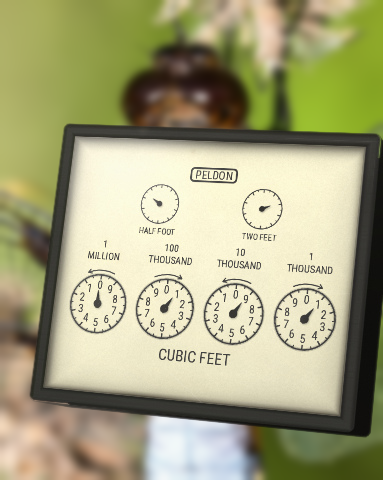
9100 (ft³)
